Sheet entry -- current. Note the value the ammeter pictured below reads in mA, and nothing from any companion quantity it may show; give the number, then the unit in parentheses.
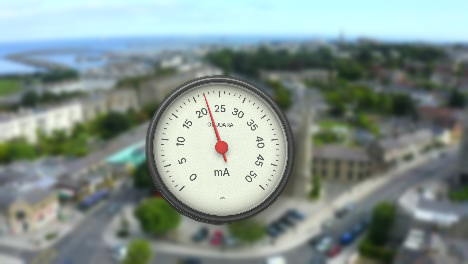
22 (mA)
